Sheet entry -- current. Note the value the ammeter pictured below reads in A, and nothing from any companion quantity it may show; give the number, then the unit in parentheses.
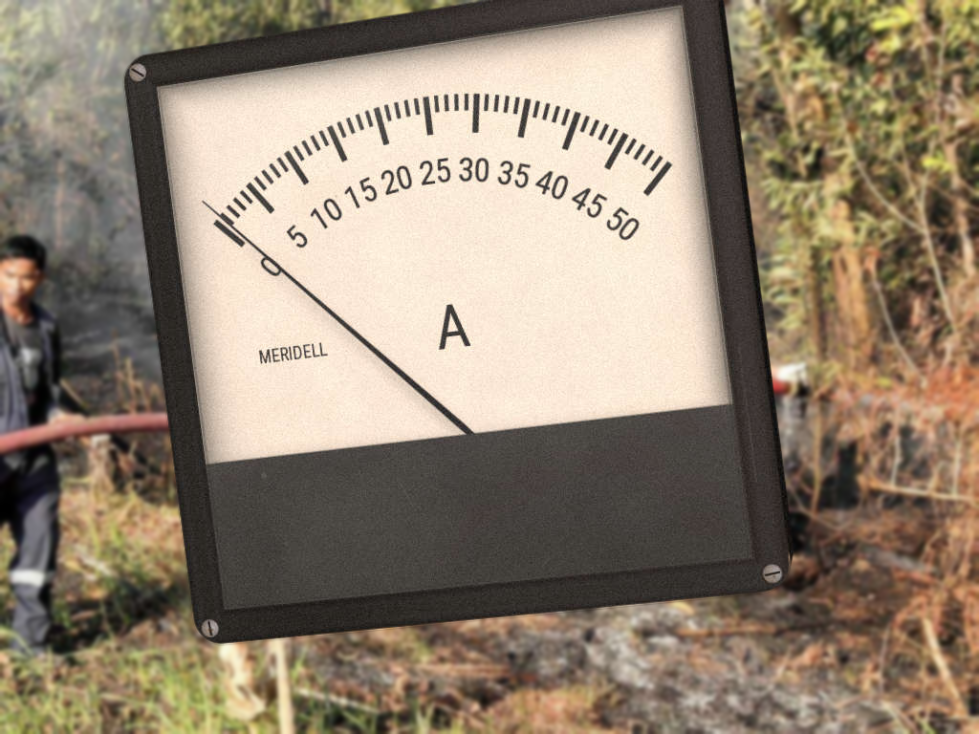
1 (A)
